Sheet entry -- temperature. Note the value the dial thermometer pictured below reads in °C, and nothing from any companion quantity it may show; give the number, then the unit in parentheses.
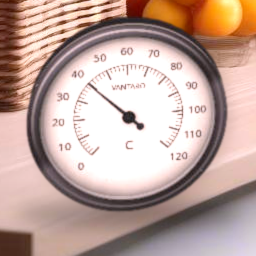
40 (°C)
